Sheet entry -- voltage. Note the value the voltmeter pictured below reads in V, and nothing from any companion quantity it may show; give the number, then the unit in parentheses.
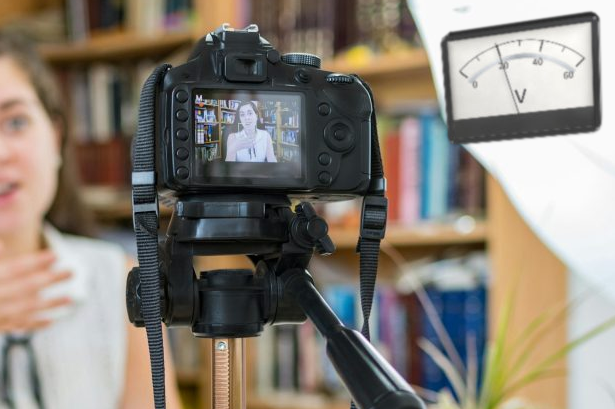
20 (V)
